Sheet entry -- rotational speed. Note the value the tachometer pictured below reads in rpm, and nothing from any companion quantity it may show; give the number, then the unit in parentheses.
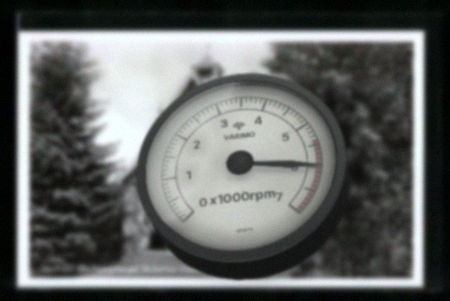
6000 (rpm)
